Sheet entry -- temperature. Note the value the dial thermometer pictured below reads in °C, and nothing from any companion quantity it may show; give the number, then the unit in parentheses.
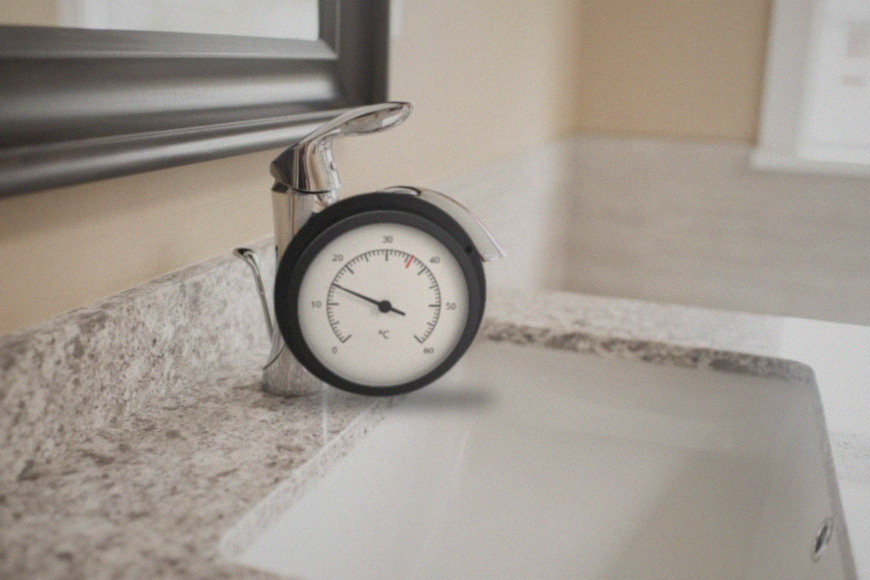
15 (°C)
